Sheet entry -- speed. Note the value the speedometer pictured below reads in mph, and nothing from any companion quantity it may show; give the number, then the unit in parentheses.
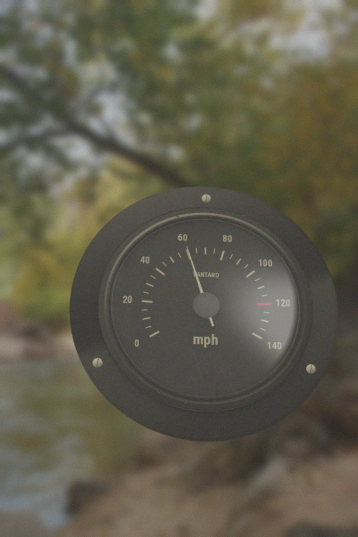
60 (mph)
